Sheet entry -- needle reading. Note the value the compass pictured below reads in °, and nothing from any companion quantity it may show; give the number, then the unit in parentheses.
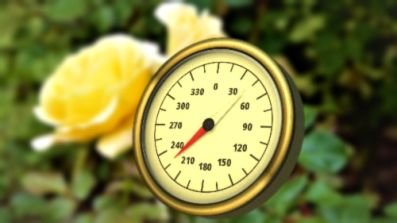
225 (°)
